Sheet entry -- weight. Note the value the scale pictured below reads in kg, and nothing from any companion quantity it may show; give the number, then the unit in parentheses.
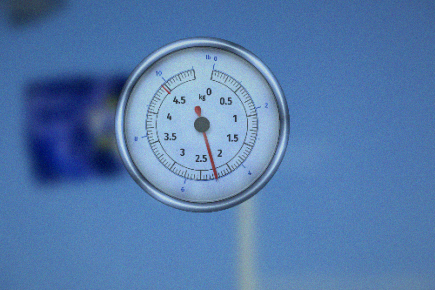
2.25 (kg)
